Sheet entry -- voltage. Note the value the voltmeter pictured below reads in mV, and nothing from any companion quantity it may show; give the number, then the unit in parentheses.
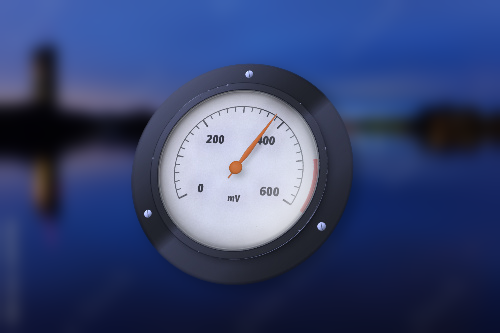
380 (mV)
